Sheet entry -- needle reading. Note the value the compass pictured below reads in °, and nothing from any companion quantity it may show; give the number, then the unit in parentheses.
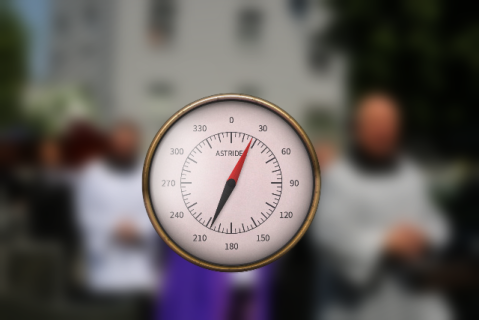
25 (°)
